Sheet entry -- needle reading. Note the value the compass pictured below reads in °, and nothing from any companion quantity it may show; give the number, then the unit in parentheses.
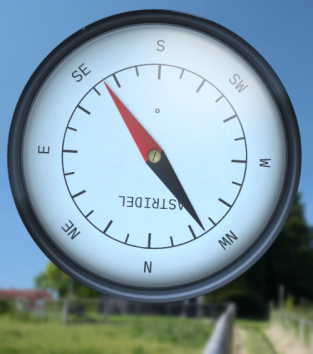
142.5 (°)
